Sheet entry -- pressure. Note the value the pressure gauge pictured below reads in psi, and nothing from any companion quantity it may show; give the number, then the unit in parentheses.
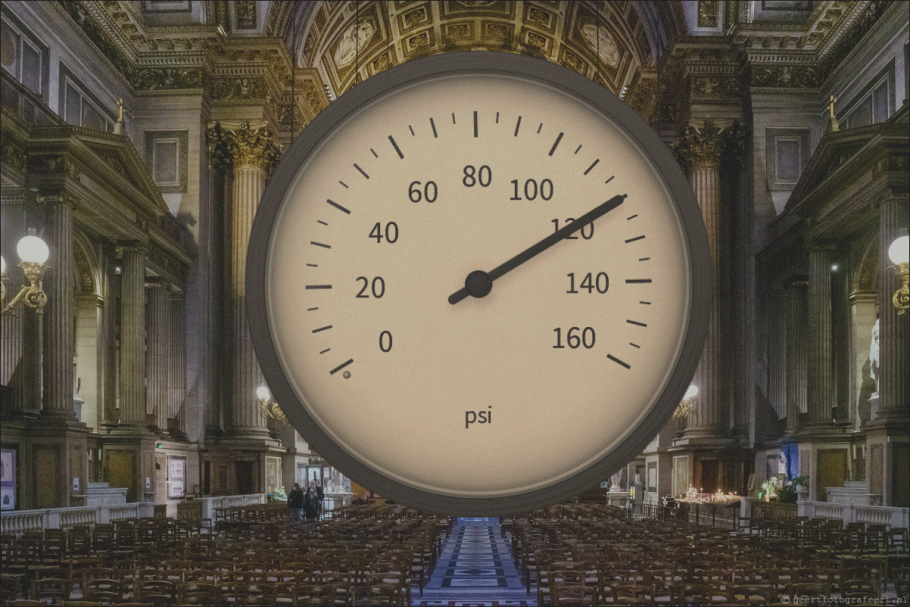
120 (psi)
